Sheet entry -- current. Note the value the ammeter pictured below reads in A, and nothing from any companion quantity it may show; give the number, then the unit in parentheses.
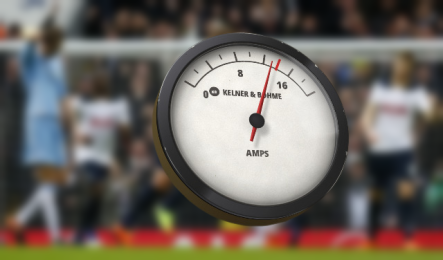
13 (A)
